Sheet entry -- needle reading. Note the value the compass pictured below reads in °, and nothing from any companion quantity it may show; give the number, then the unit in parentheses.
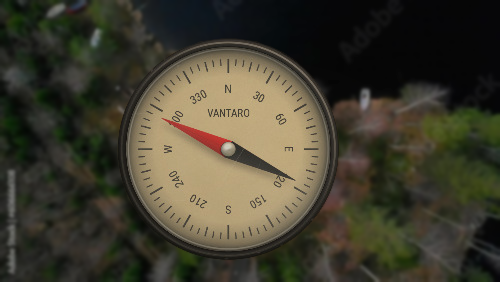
295 (°)
